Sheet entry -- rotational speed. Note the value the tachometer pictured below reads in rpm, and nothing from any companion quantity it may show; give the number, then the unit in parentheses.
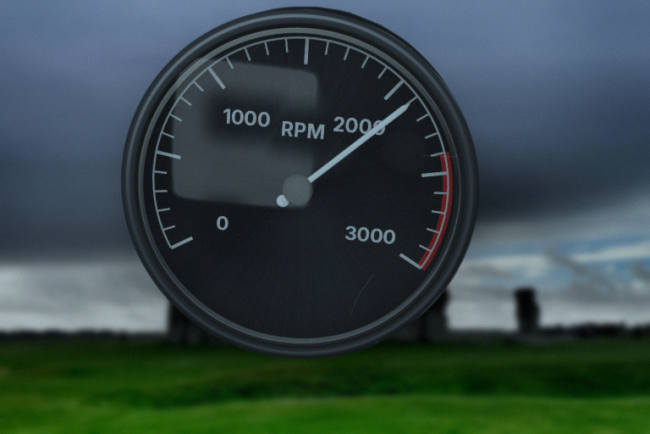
2100 (rpm)
